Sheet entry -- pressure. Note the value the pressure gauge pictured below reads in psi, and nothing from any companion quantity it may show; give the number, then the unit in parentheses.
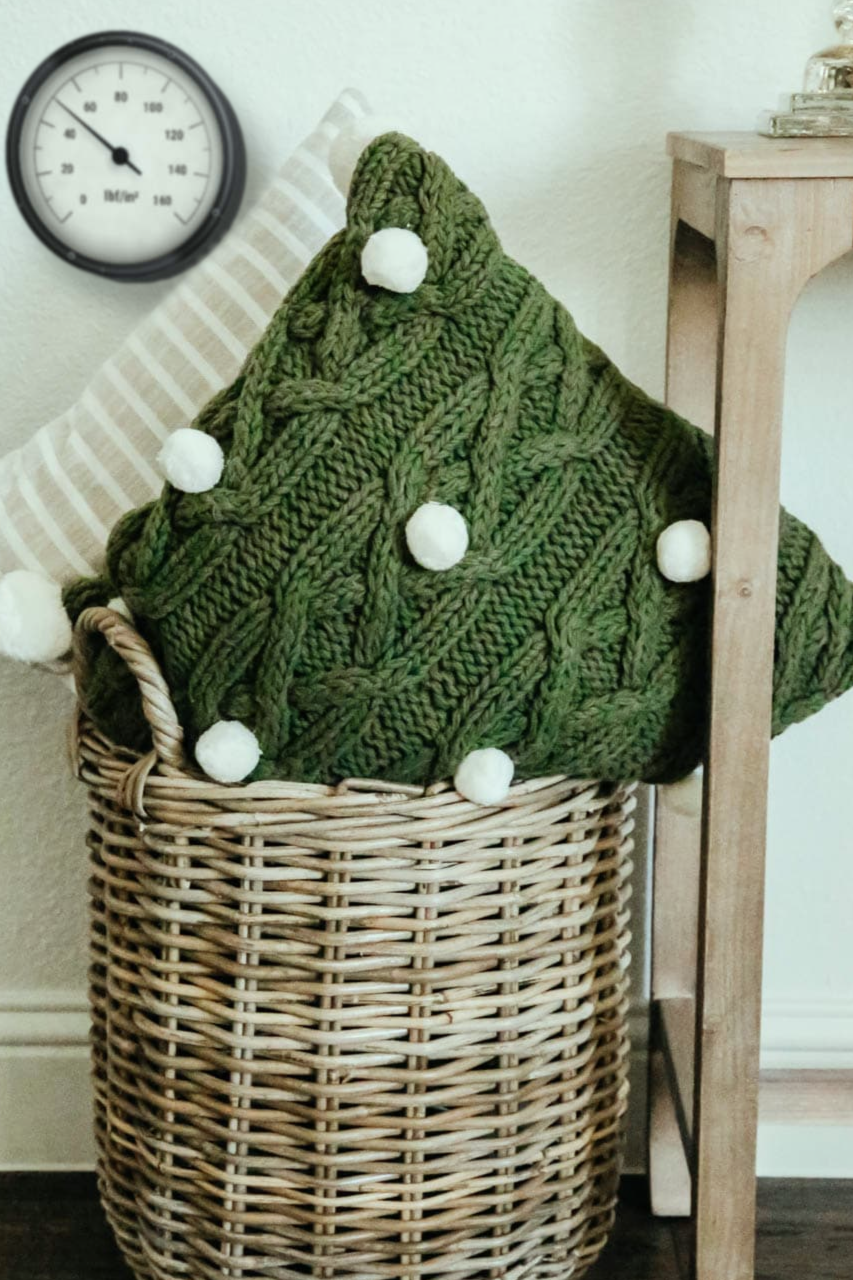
50 (psi)
